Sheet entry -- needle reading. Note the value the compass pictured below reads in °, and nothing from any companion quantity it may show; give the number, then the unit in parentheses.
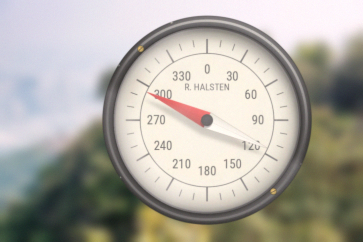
295 (°)
